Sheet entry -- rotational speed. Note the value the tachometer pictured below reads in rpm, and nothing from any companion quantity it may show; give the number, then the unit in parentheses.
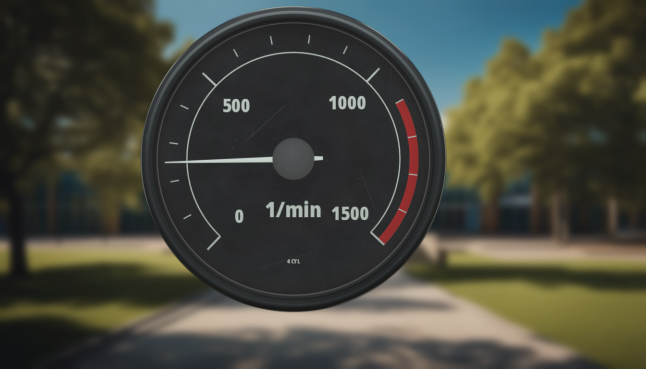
250 (rpm)
